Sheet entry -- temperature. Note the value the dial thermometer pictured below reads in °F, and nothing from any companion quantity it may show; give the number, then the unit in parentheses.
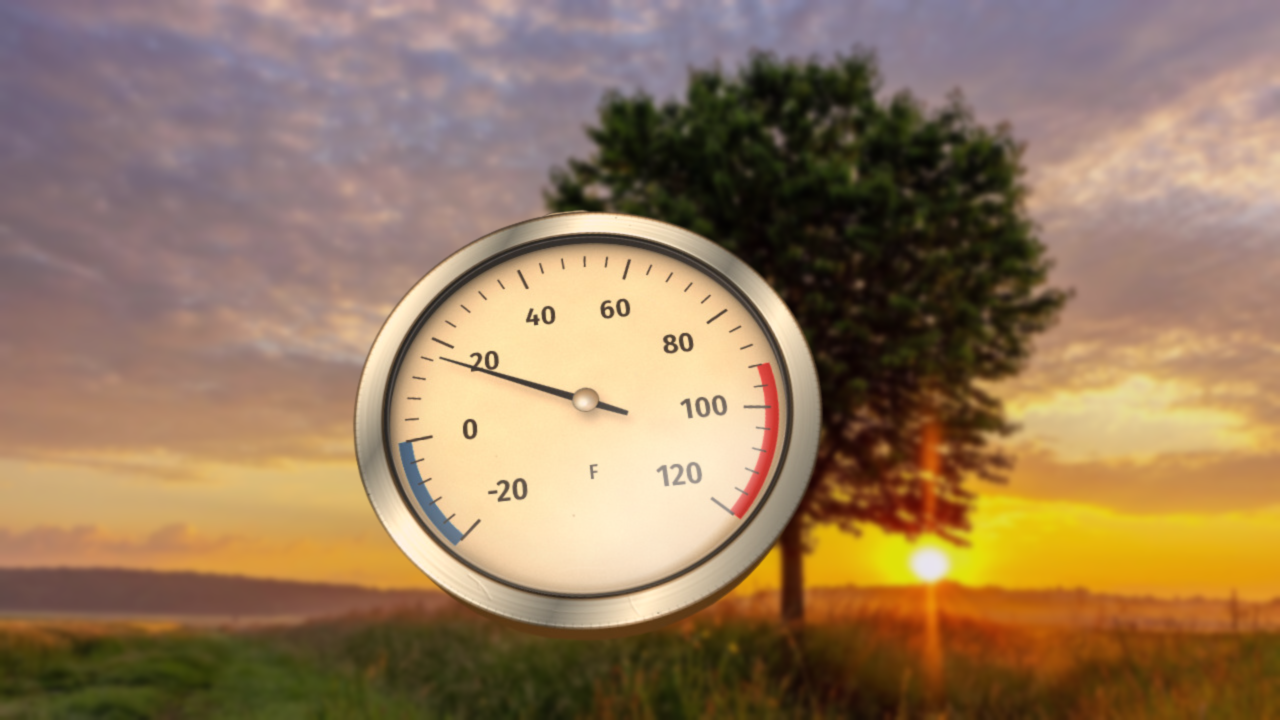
16 (°F)
